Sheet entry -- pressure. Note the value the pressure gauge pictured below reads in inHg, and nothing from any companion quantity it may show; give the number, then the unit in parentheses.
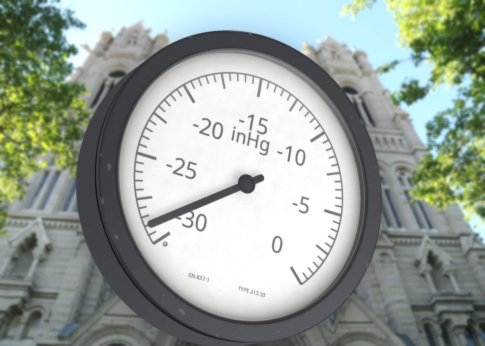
-29 (inHg)
